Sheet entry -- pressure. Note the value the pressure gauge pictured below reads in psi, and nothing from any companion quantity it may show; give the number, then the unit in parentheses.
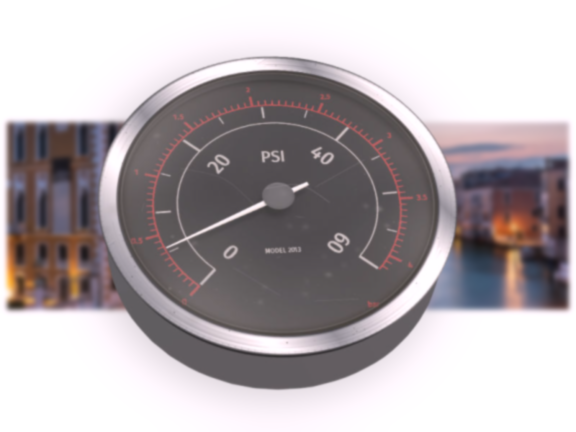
5 (psi)
